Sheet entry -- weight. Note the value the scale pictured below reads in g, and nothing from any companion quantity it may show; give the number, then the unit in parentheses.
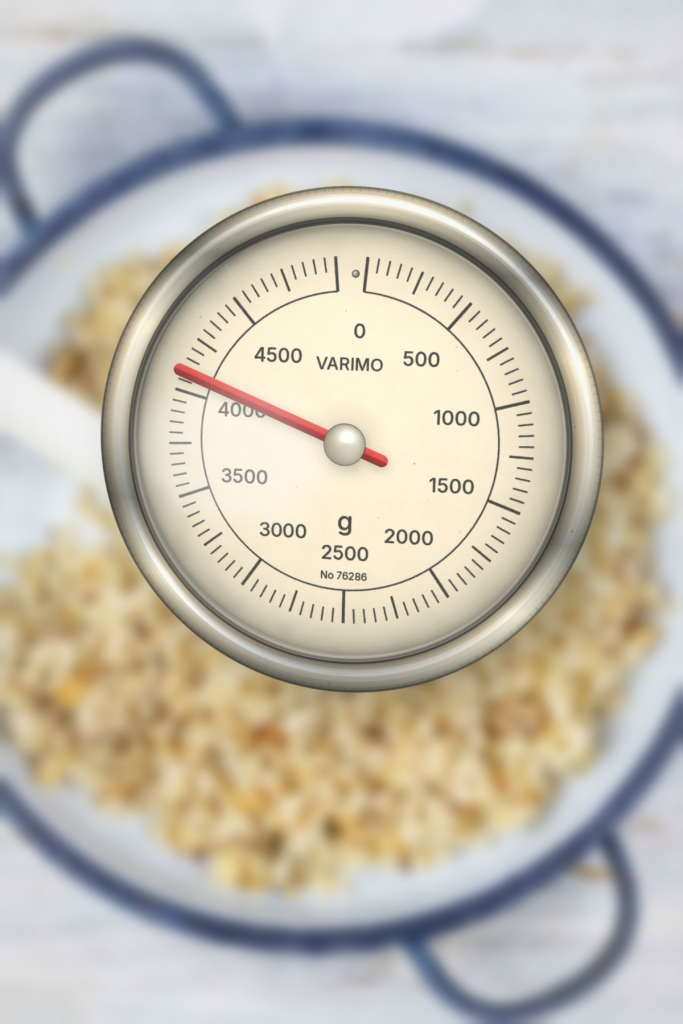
4100 (g)
